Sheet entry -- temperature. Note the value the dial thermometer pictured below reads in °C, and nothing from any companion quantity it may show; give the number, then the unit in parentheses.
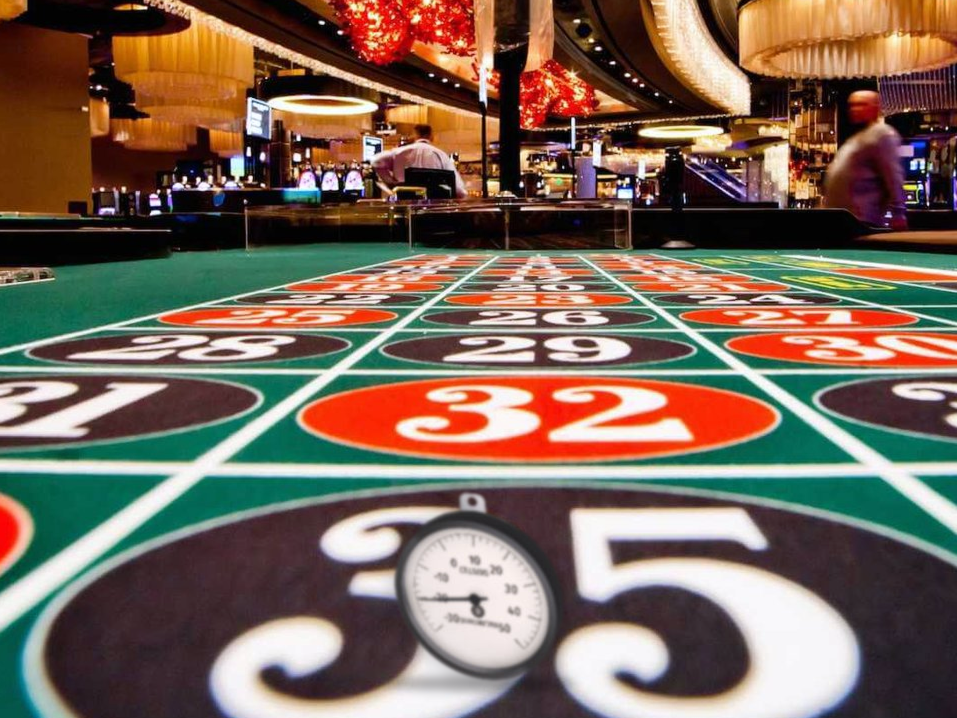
-20 (°C)
